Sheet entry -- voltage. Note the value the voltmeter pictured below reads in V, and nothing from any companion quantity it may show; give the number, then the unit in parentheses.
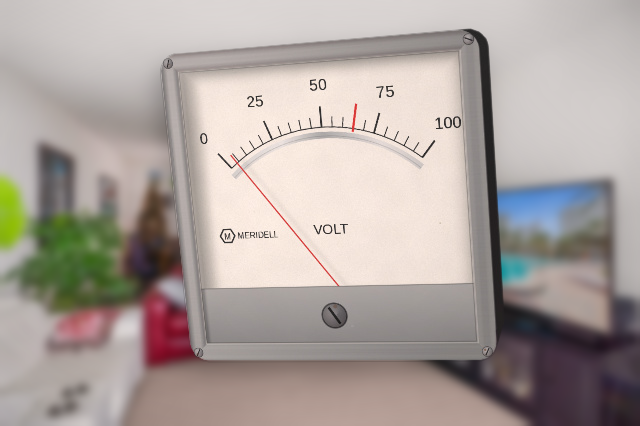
5 (V)
